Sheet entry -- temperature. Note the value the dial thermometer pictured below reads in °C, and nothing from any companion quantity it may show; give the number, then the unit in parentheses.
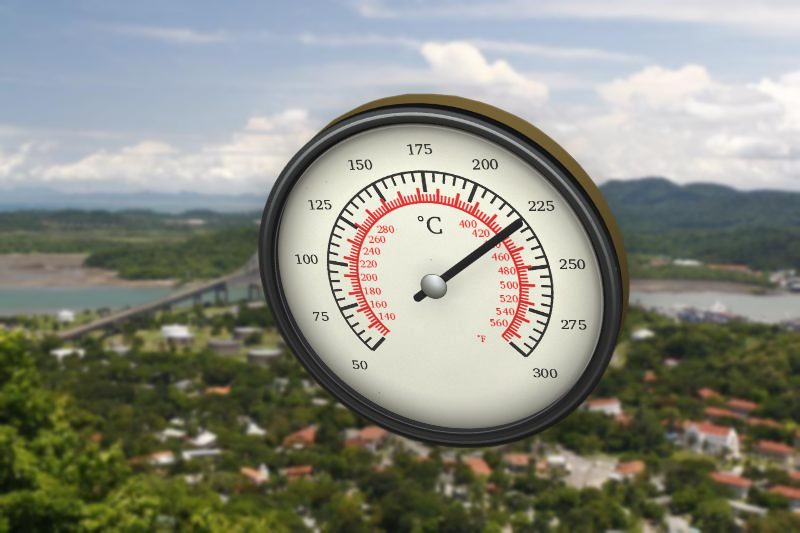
225 (°C)
